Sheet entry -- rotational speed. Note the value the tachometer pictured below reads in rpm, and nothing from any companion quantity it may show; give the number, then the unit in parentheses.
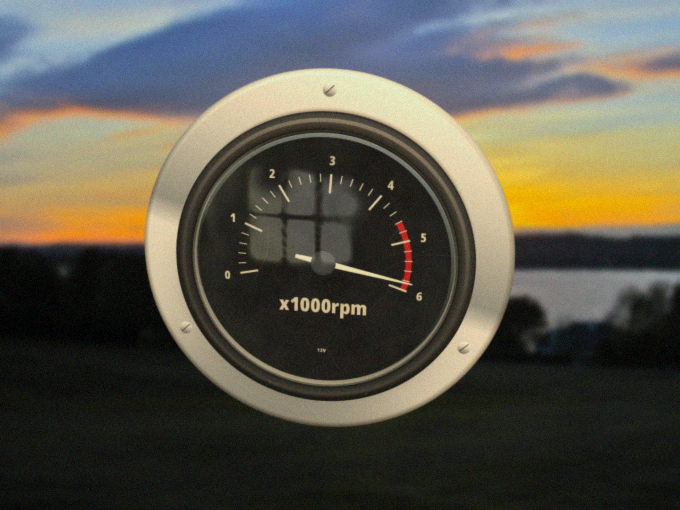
5800 (rpm)
